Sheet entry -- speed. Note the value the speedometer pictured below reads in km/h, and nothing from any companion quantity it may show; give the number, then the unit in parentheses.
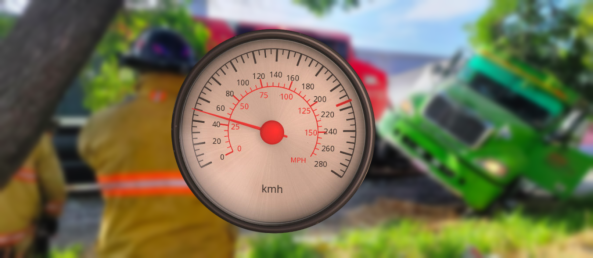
50 (km/h)
